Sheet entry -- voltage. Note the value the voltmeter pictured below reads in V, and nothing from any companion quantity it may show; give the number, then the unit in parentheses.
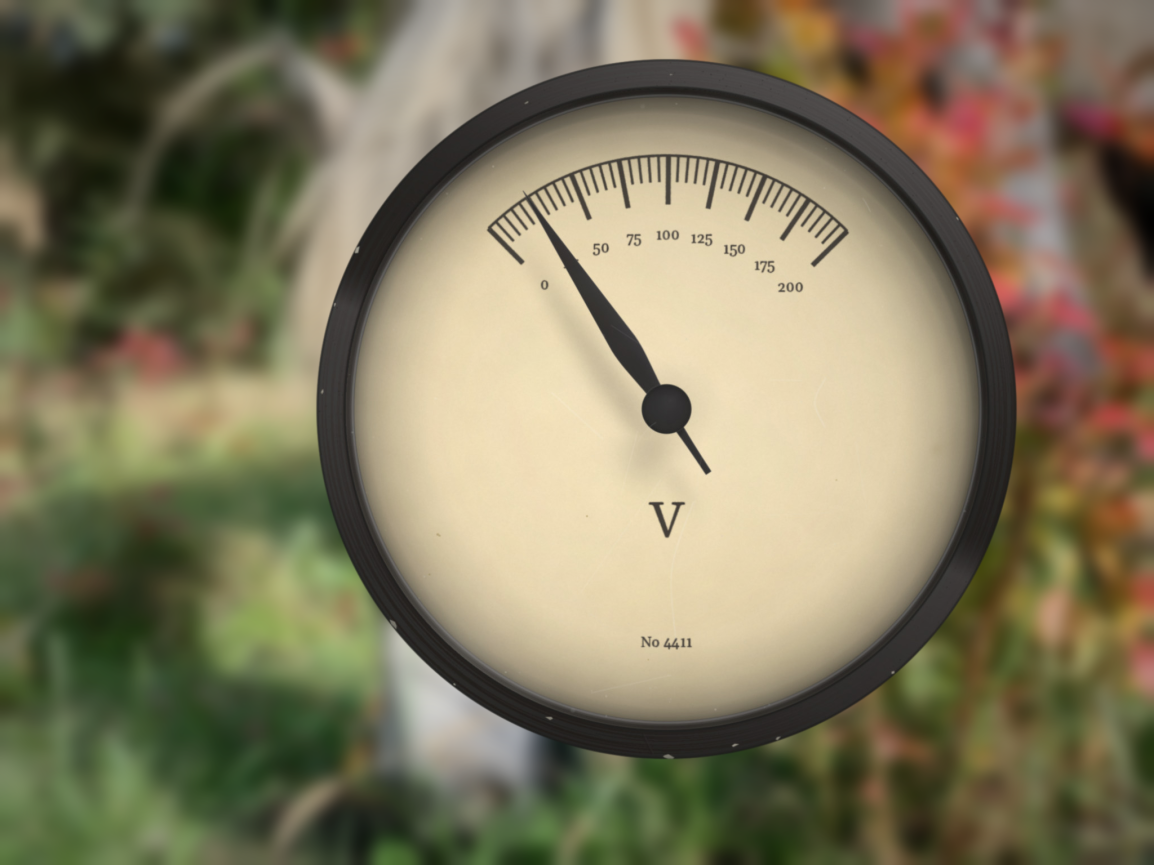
25 (V)
